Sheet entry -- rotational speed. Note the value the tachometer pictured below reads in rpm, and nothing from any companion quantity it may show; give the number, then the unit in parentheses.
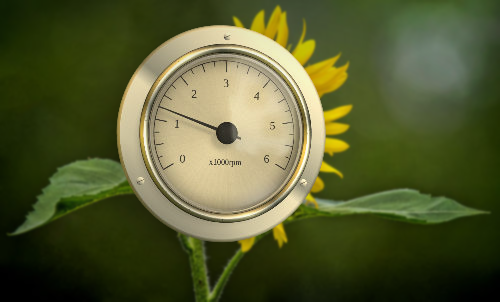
1250 (rpm)
